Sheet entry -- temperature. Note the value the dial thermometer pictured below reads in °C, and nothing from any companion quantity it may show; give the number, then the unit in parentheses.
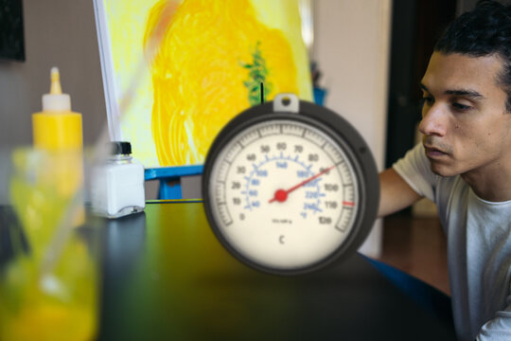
90 (°C)
